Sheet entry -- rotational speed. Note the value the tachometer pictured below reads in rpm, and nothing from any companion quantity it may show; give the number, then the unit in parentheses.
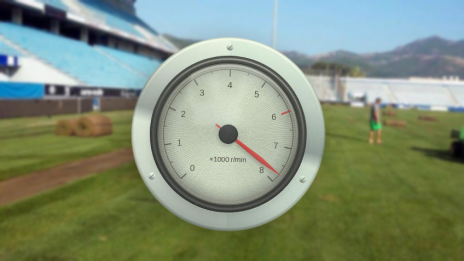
7750 (rpm)
